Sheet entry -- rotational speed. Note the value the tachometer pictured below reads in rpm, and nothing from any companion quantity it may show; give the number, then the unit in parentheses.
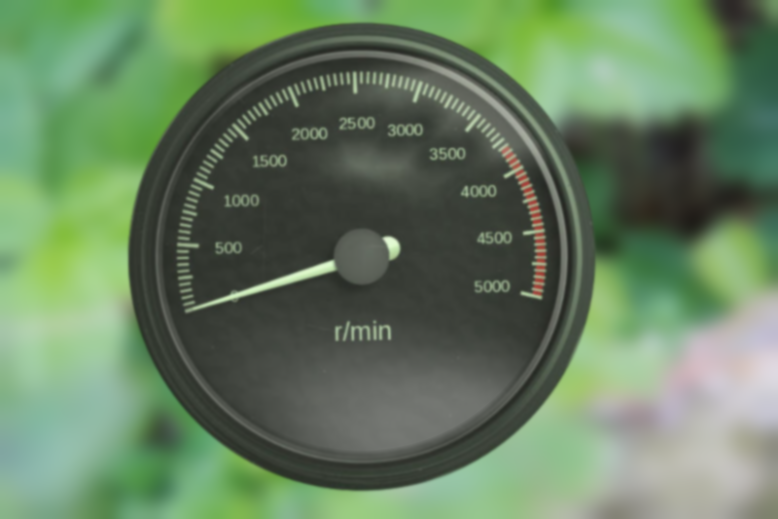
0 (rpm)
